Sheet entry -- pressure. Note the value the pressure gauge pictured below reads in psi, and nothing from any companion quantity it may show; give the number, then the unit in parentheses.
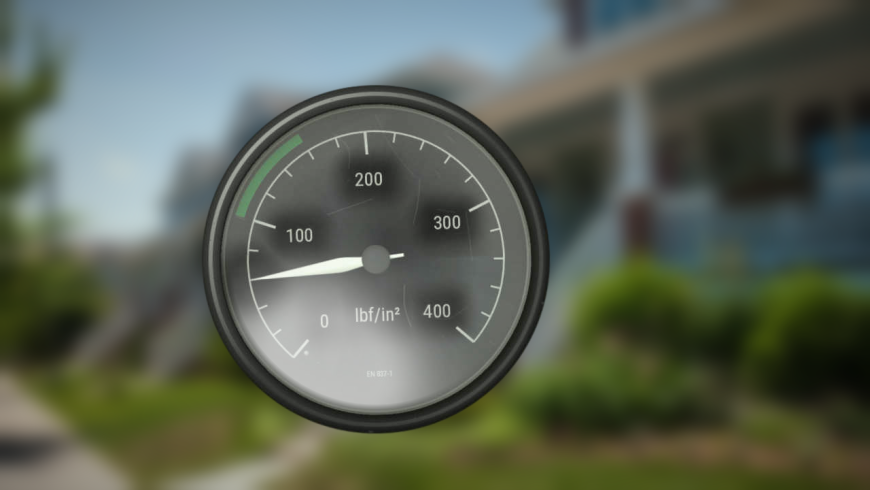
60 (psi)
